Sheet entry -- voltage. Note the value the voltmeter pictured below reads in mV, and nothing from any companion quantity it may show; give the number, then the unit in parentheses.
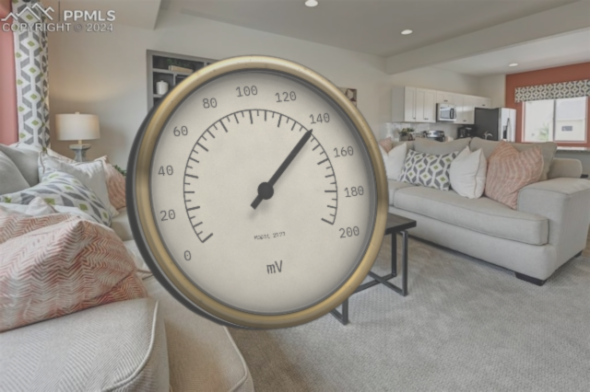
140 (mV)
